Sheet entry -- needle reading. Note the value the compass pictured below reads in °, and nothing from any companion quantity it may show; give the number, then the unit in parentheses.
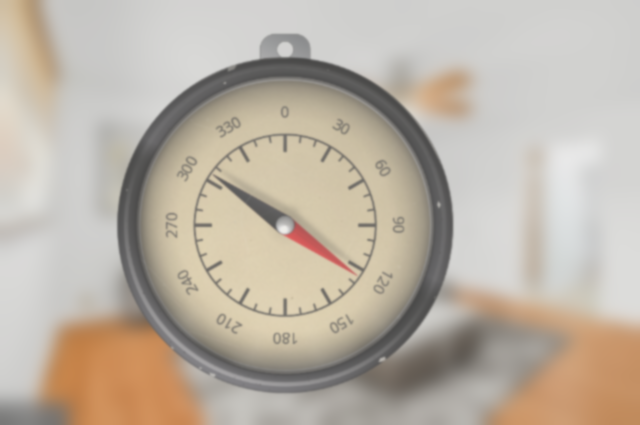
125 (°)
